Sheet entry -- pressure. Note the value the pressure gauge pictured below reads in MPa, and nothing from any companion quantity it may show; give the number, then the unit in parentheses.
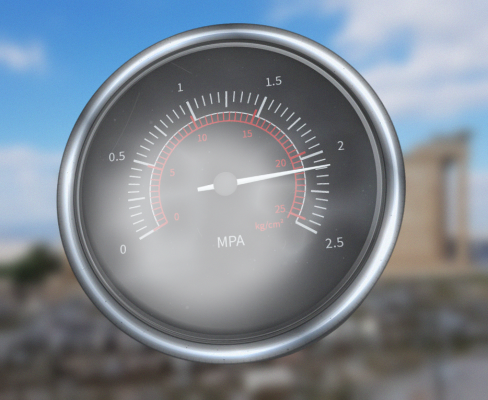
2.1 (MPa)
